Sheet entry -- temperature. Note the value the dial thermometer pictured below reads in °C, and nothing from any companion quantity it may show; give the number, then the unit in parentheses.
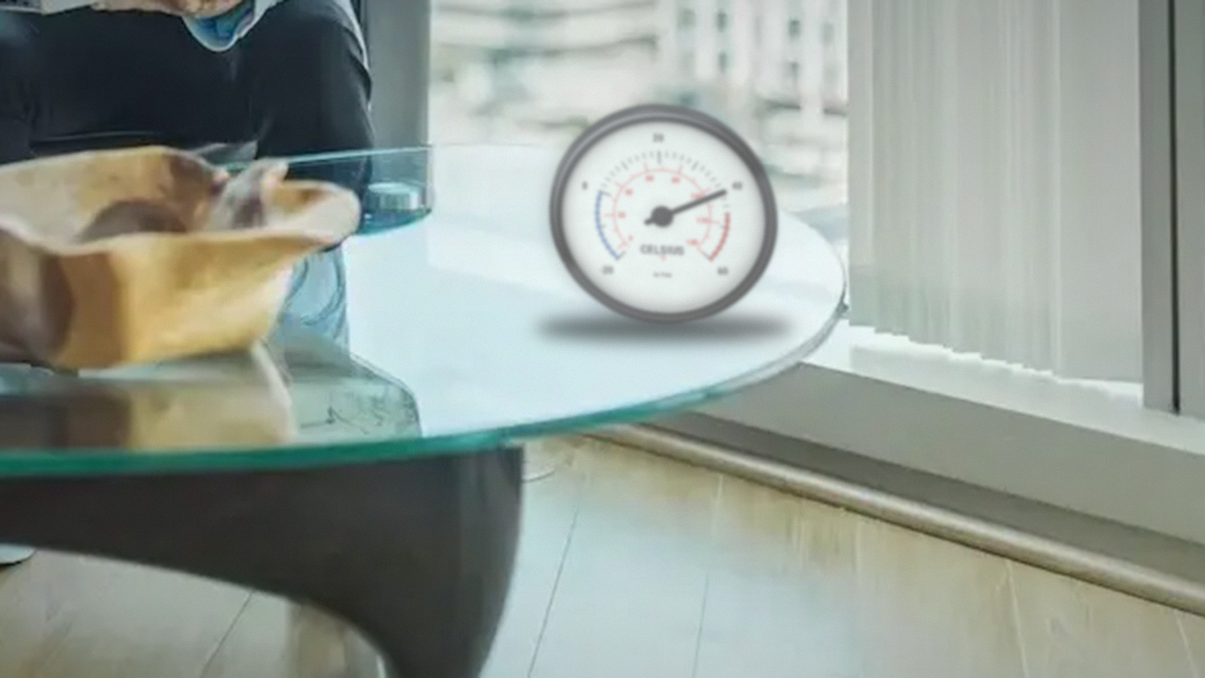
40 (°C)
